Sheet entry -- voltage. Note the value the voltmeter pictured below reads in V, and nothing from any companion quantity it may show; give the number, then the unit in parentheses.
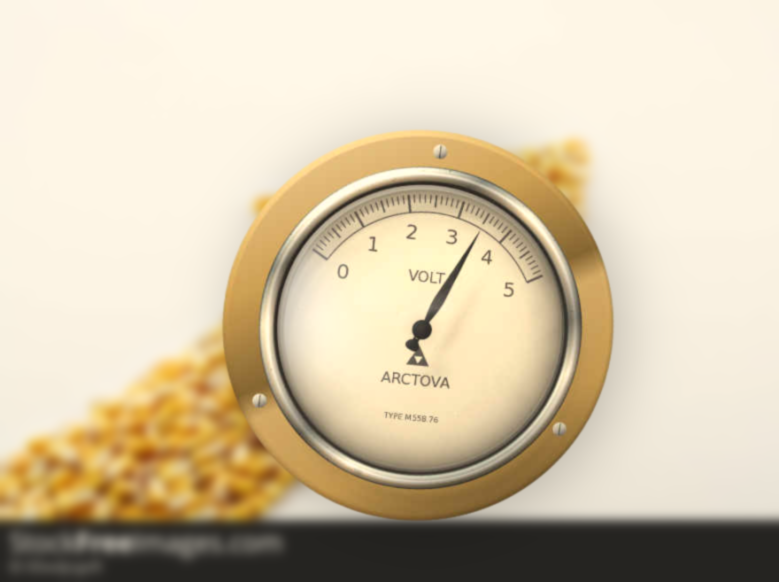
3.5 (V)
